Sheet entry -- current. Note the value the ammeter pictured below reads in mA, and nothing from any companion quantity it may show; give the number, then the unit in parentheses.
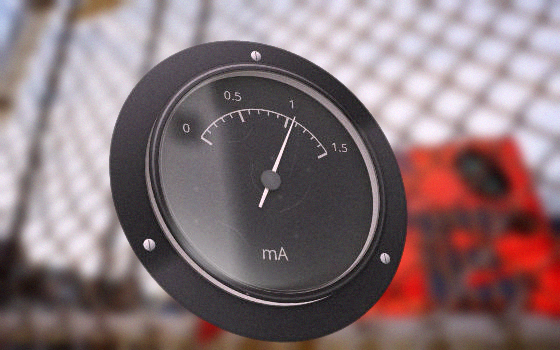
1.05 (mA)
